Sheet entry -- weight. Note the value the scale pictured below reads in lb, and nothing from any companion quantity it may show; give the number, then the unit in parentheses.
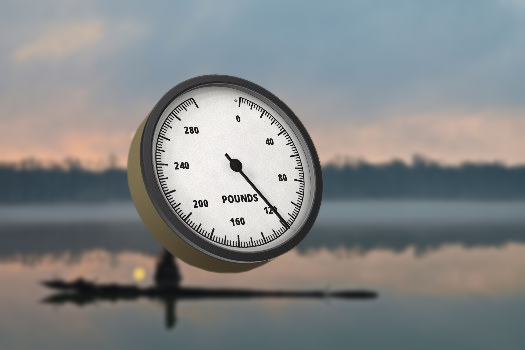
120 (lb)
